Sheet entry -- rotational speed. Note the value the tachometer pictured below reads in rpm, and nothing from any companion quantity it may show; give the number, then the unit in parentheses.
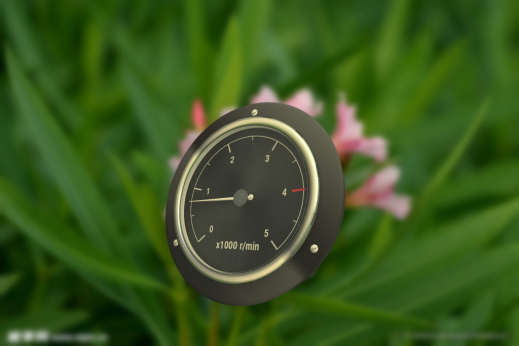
750 (rpm)
